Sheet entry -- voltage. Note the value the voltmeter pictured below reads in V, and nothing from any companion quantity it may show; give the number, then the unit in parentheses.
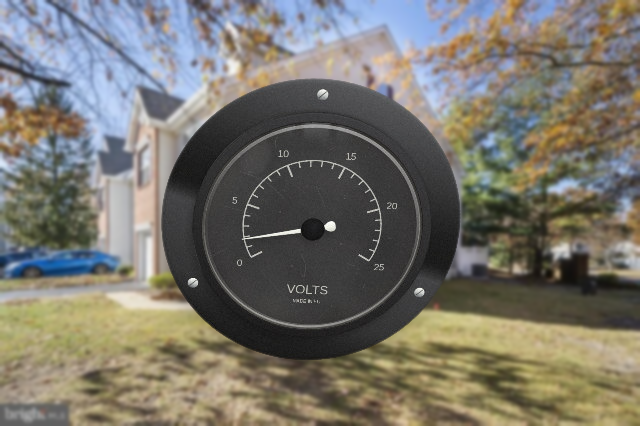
2 (V)
